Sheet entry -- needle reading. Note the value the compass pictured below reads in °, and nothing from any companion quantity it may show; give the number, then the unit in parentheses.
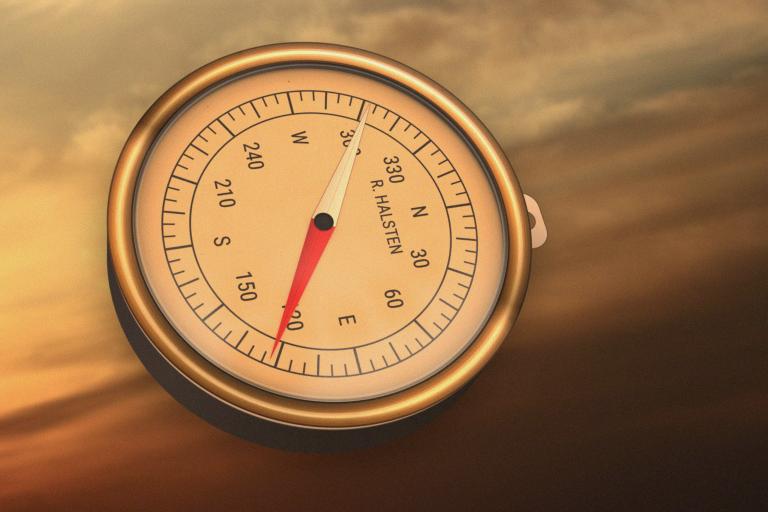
122.5 (°)
